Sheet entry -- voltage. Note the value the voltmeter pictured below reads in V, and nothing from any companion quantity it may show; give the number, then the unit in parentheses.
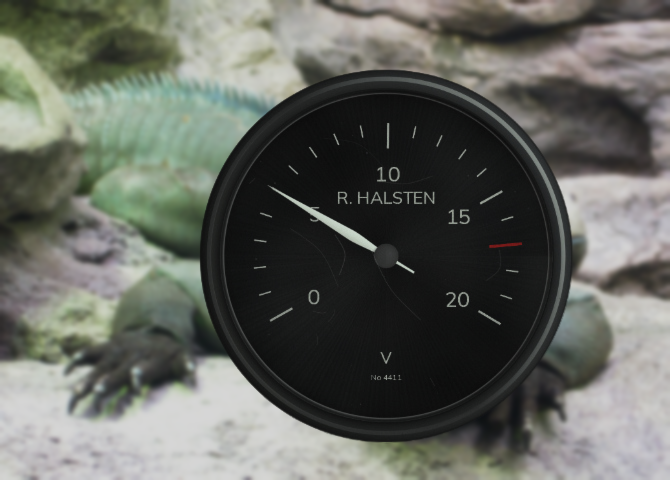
5 (V)
